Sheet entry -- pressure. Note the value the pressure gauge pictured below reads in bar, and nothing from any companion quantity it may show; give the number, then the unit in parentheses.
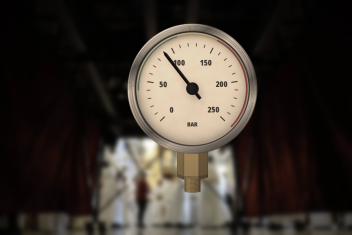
90 (bar)
